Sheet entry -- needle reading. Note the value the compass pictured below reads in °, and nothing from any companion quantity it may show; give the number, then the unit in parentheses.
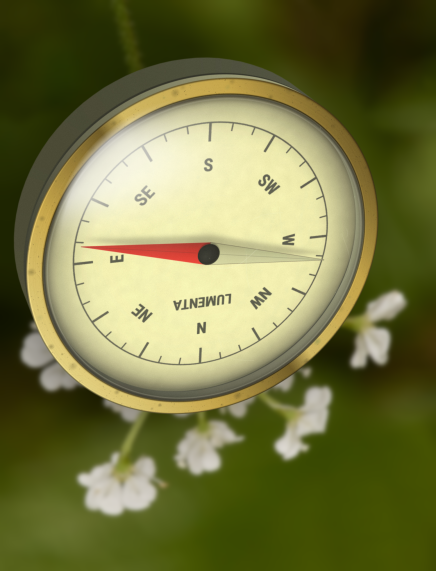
100 (°)
